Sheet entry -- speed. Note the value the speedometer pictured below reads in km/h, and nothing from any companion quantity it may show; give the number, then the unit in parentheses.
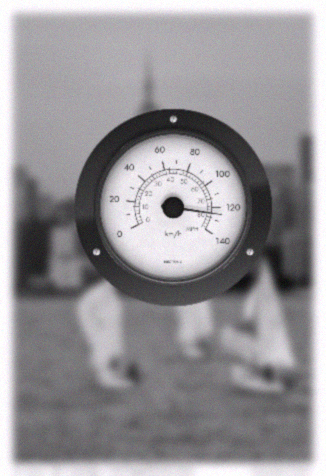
125 (km/h)
